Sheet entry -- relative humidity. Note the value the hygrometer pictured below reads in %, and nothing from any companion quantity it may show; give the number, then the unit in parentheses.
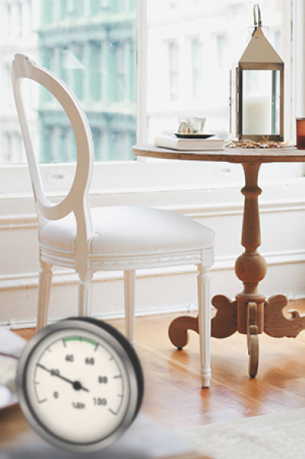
20 (%)
